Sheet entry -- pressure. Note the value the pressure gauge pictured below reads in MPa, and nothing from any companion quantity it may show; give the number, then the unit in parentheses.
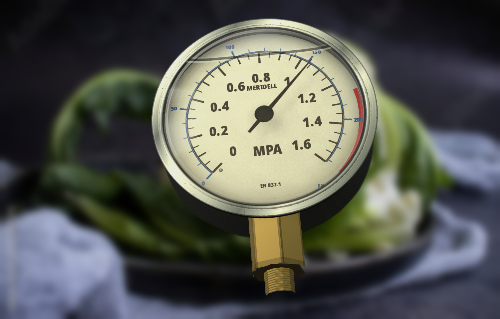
1.05 (MPa)
